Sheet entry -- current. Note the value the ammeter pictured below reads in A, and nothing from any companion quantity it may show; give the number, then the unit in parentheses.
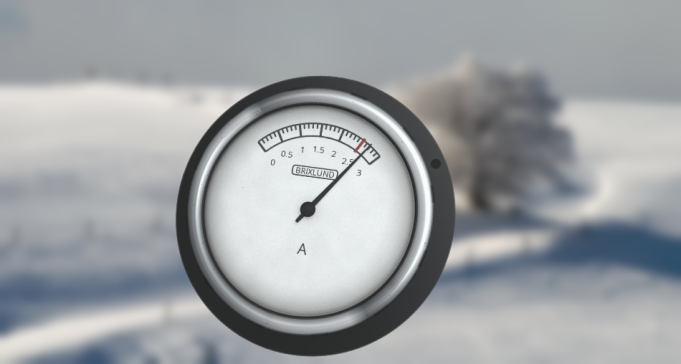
2.7 (A)
